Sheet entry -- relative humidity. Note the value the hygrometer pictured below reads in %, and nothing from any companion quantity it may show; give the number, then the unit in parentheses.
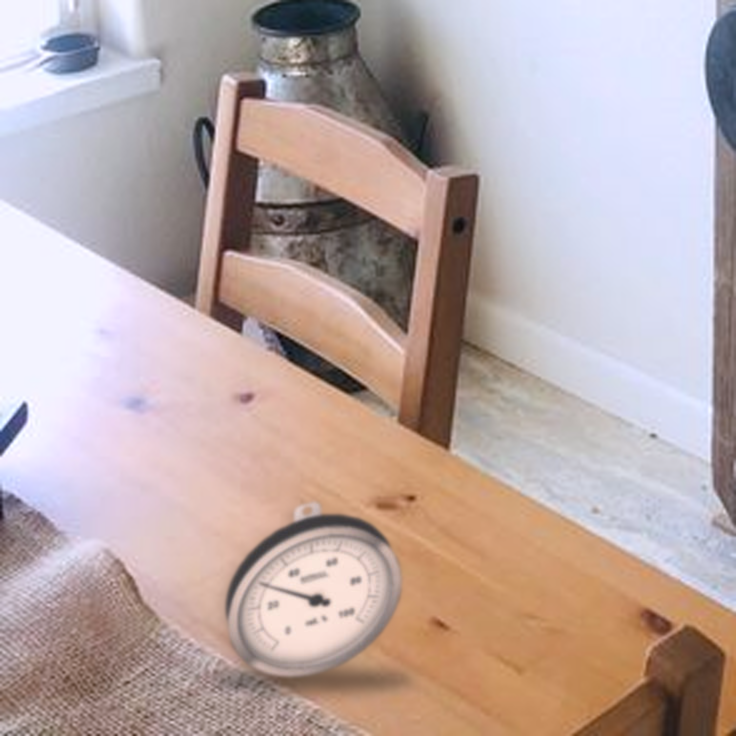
30 (%)
